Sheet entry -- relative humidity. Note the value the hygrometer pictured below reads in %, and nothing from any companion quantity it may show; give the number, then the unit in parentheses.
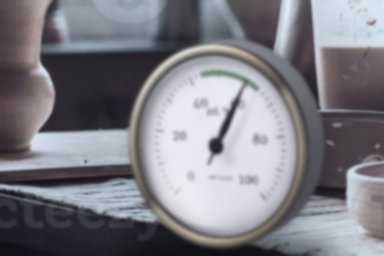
60 (%)
